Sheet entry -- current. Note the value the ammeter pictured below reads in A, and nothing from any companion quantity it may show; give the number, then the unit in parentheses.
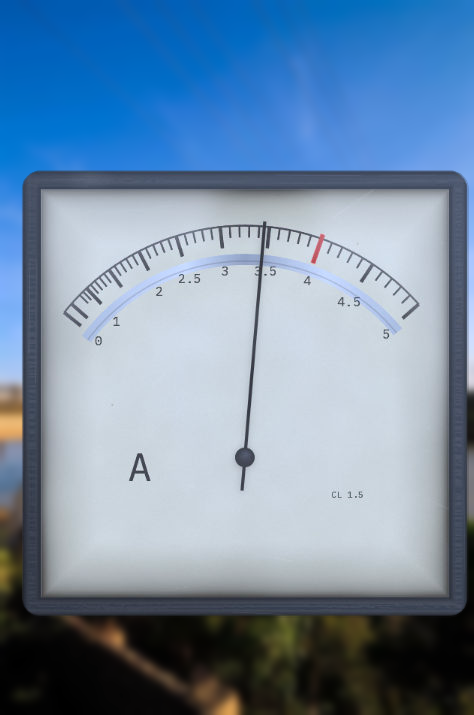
3.45 (A)
